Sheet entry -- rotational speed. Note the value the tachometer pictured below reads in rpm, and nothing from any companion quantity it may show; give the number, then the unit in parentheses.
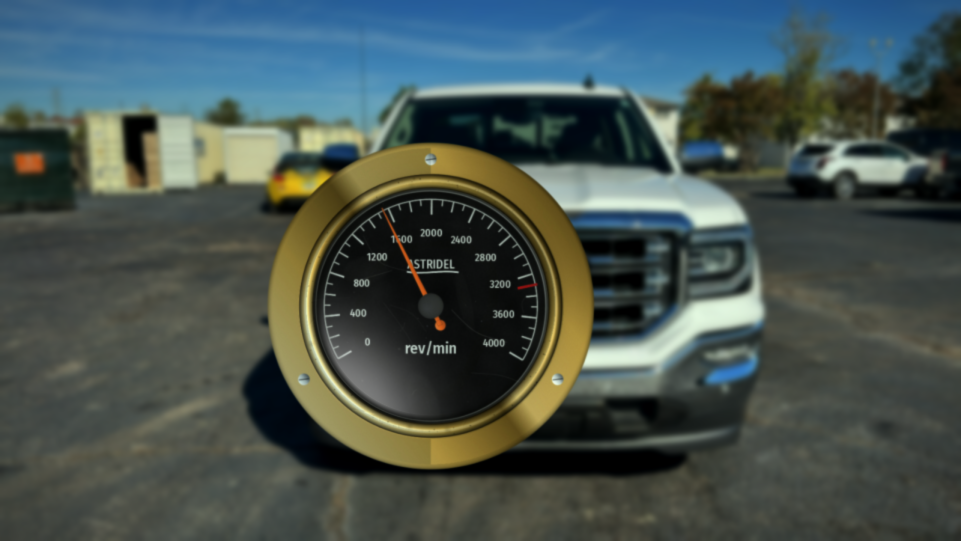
1550 (rpm)
